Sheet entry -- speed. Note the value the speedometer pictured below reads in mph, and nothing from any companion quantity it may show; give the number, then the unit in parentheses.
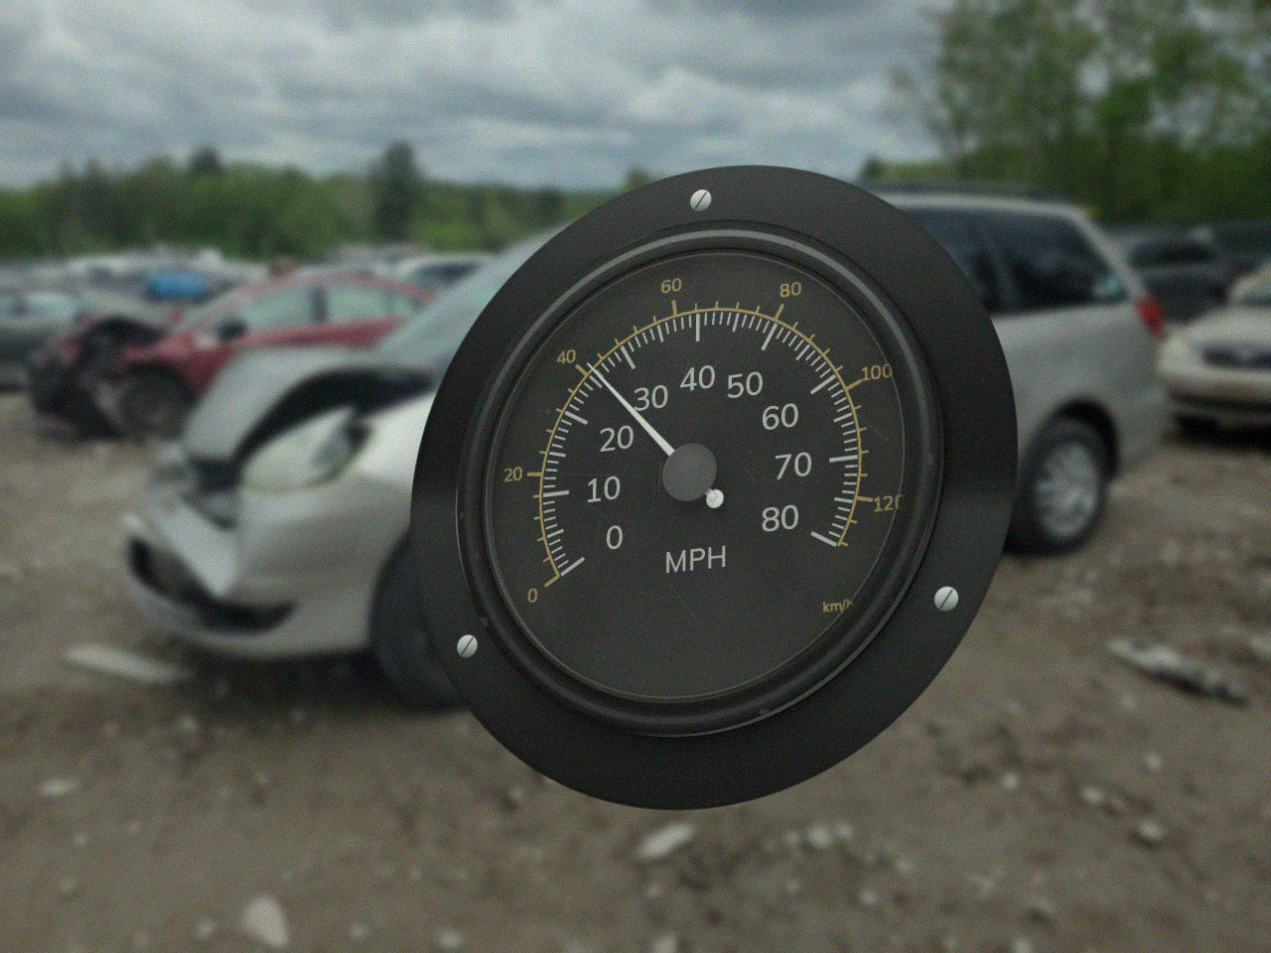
26 (mph)
